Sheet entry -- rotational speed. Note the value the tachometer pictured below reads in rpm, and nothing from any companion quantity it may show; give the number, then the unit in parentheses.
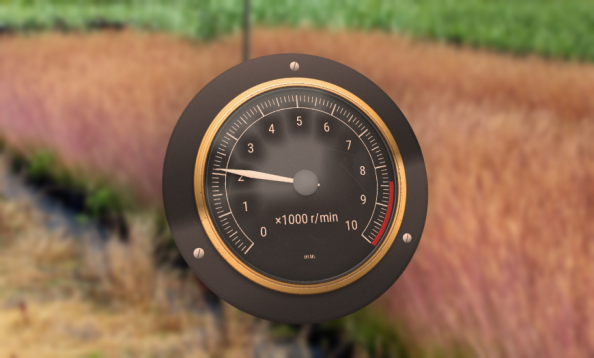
2100 (rpm)
